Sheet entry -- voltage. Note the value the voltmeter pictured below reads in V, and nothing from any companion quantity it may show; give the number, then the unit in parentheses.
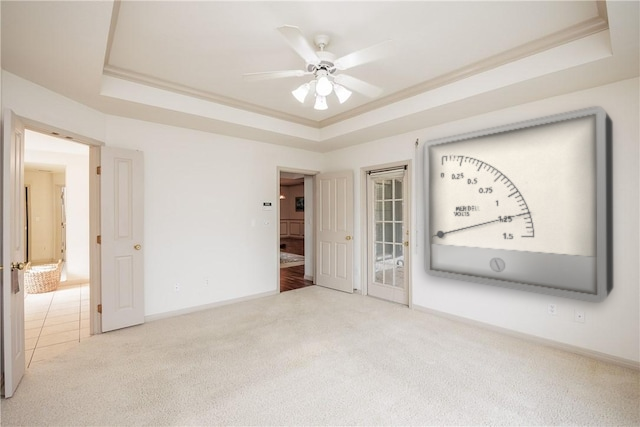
1.25 (V)
